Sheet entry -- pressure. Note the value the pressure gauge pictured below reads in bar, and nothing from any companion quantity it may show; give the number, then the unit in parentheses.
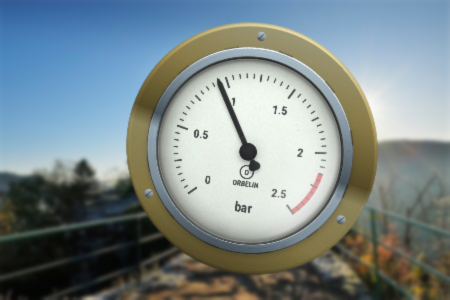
0.95 (bar)
